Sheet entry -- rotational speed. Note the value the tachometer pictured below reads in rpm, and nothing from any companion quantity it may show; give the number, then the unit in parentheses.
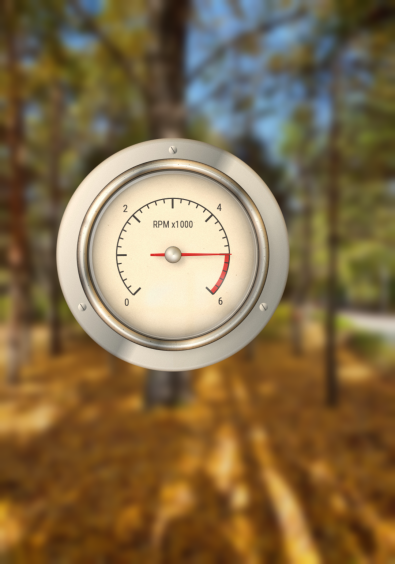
5000 (rpm)
